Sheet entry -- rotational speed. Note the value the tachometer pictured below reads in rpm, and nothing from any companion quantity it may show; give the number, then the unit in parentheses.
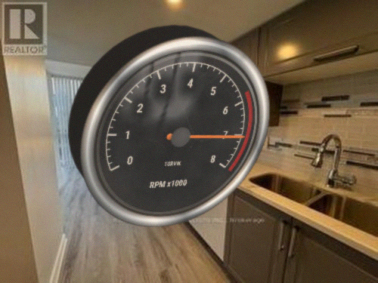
7000 (rpm)
